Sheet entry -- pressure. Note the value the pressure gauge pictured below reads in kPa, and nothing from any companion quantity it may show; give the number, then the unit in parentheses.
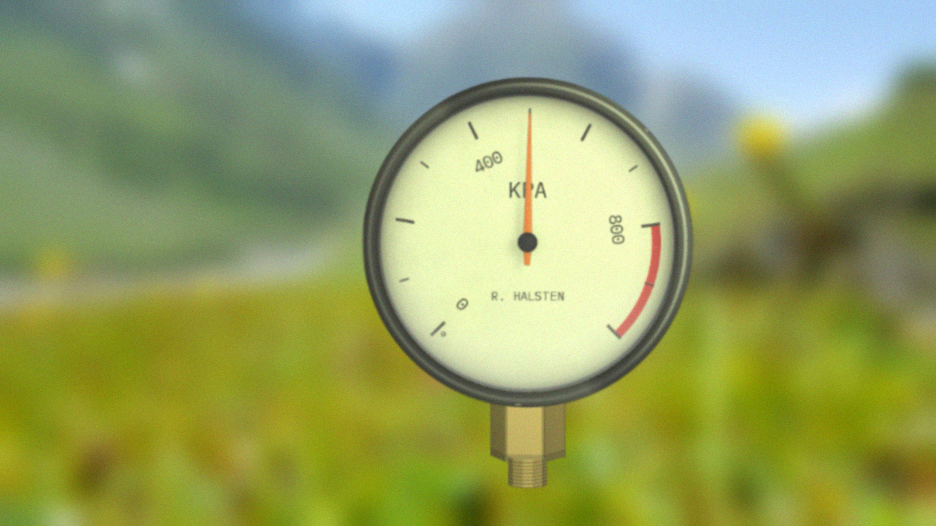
500 (kPa)
